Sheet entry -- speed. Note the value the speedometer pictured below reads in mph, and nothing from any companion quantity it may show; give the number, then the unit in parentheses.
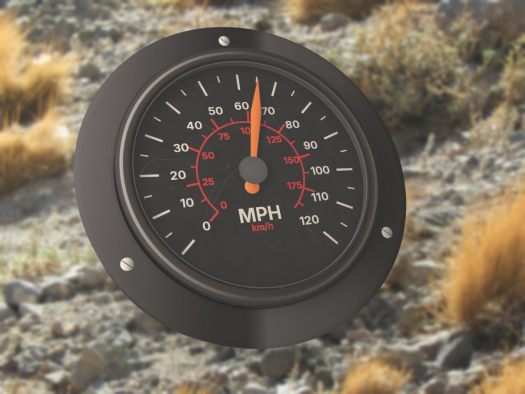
65 (mph)
